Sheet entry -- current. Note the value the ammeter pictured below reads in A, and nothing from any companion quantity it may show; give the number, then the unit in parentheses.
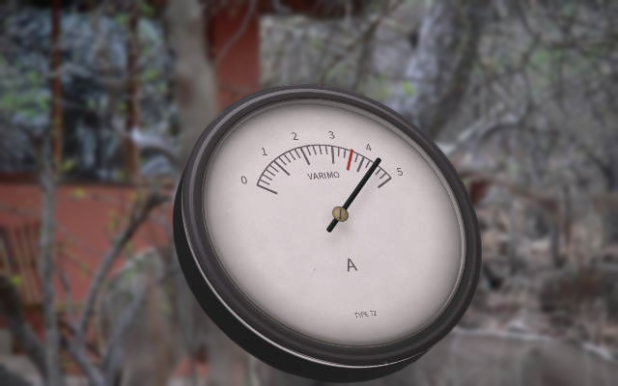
4.4 (A)
